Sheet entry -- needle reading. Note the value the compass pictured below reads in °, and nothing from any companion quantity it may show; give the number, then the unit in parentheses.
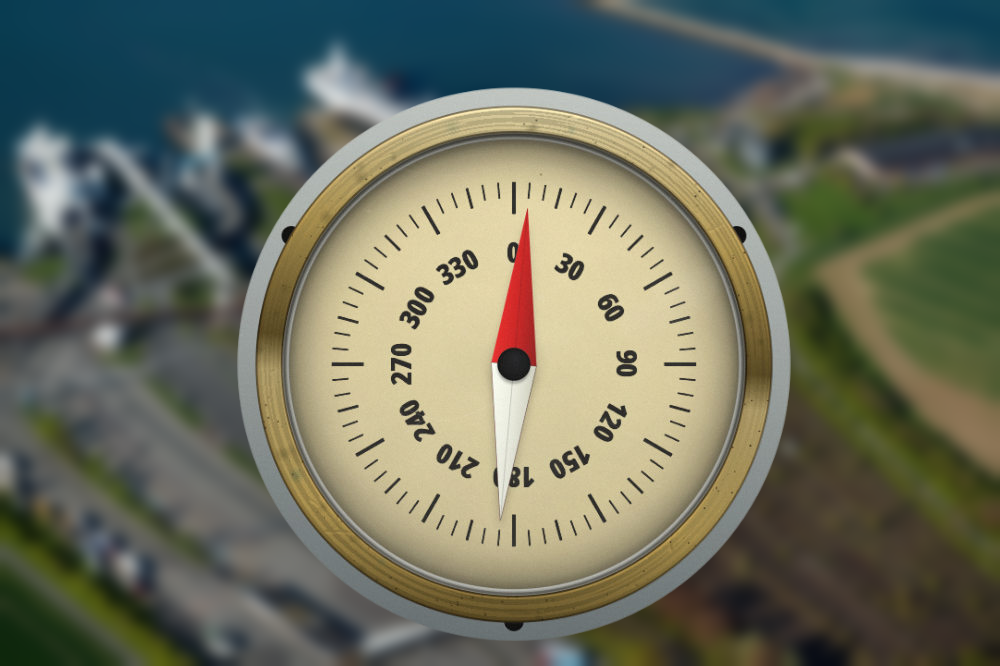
5 (°)
